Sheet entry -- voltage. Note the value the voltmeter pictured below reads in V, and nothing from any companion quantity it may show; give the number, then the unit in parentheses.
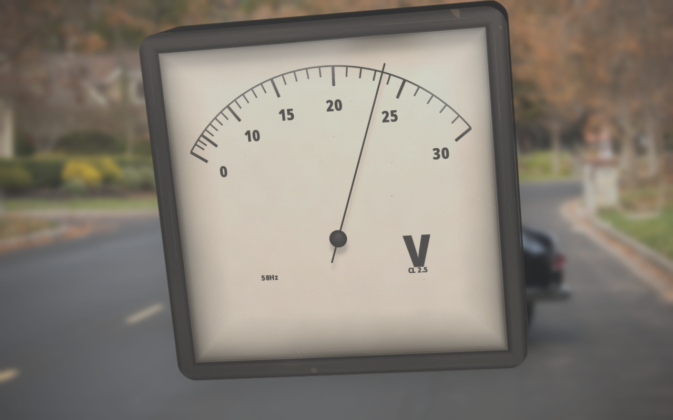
23.5 (V)
